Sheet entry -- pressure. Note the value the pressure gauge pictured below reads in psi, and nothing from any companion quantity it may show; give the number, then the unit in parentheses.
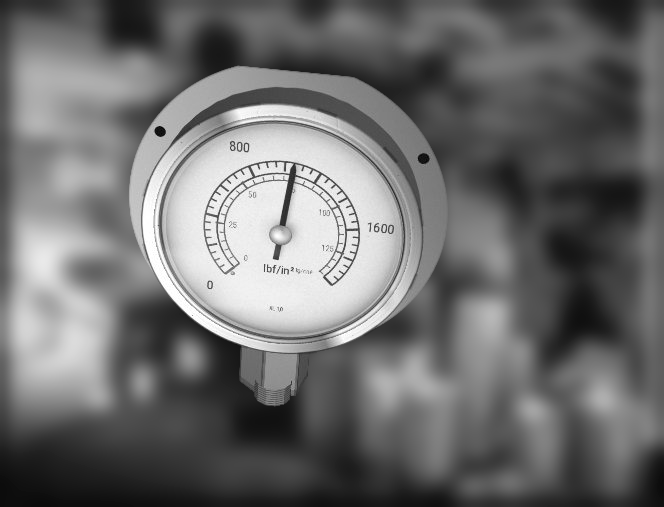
1050 (psi)
